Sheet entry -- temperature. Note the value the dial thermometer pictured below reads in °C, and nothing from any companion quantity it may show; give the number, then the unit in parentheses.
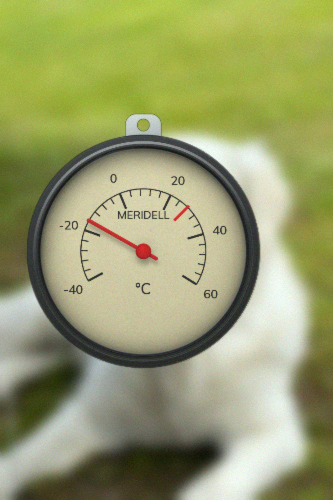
-16 (°C)
